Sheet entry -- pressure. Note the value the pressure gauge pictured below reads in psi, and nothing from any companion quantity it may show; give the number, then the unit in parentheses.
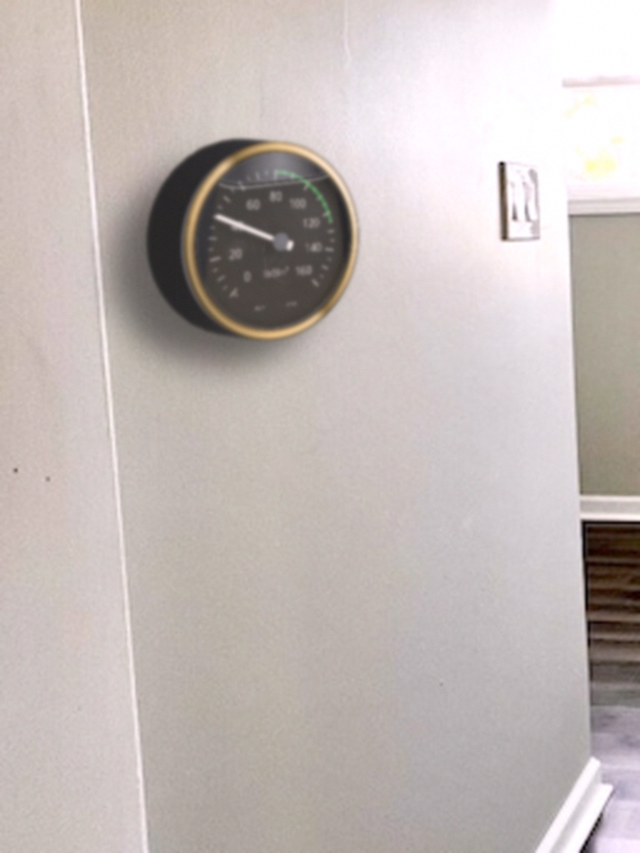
40 (psi)
